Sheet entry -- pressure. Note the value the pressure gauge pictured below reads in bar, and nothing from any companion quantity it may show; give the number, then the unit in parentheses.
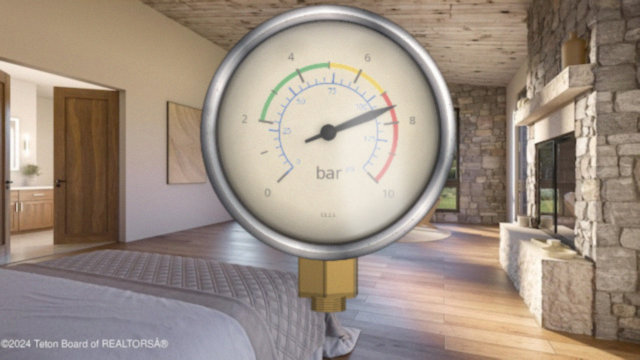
7.5 (bar)
